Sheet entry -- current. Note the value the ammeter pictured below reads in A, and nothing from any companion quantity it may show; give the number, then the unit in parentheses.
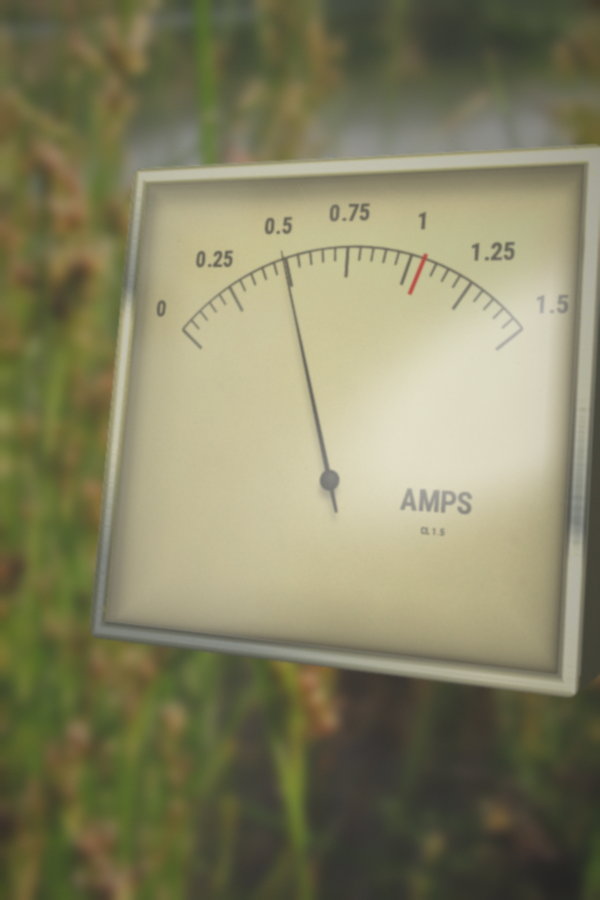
0.5 (A)
